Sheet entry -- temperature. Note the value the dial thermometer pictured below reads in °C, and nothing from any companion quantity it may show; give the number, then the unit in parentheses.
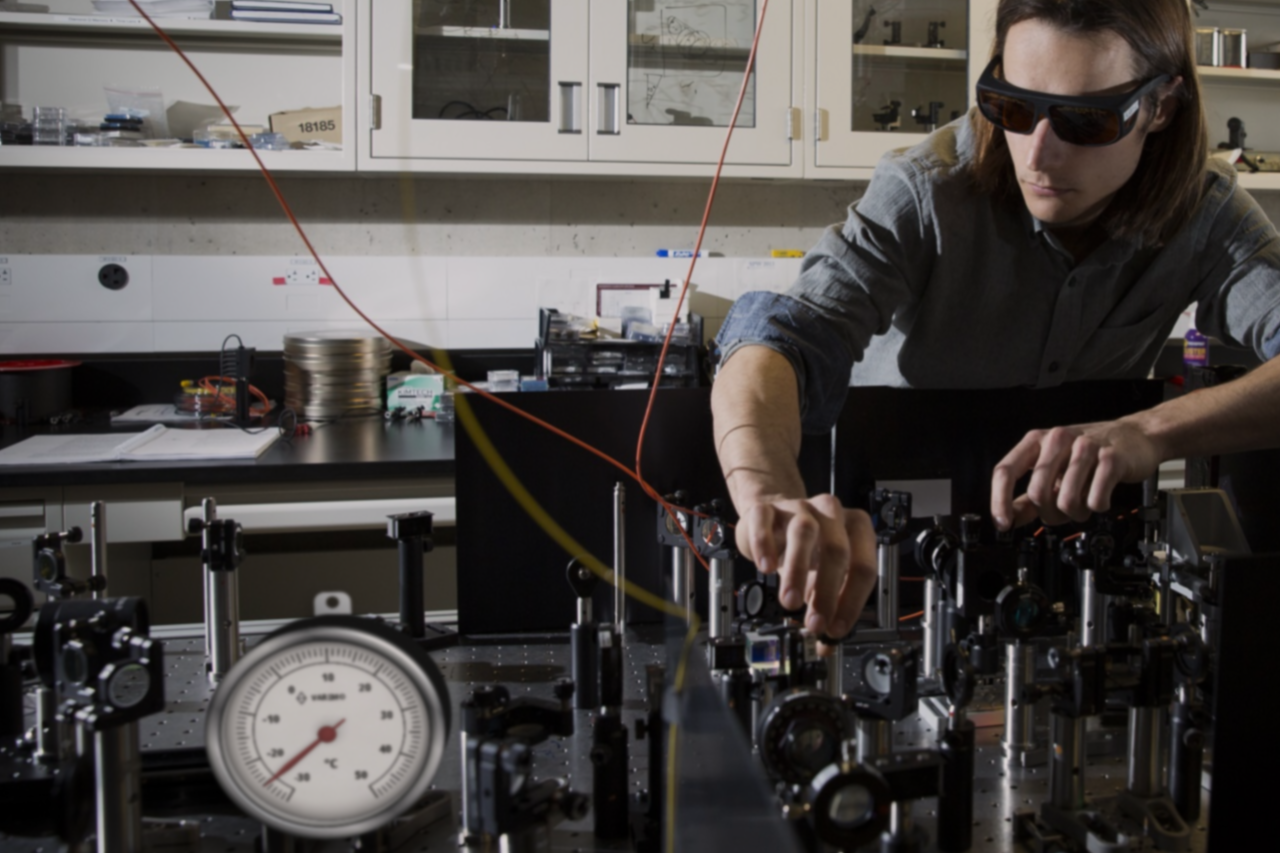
-25 (°C)
